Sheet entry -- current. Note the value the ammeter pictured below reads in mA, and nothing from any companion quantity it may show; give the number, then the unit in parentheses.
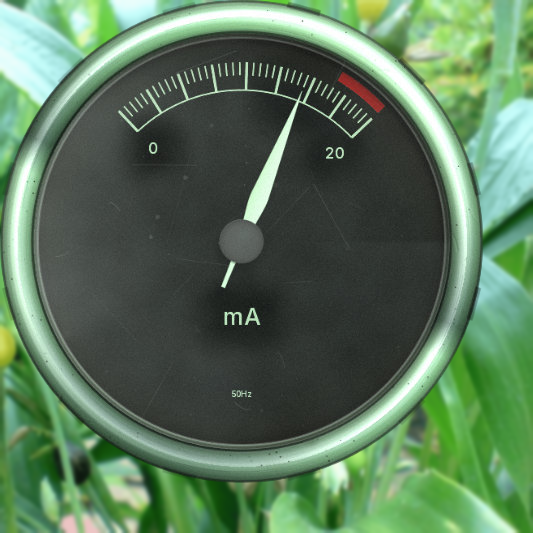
14.5 (mA)
